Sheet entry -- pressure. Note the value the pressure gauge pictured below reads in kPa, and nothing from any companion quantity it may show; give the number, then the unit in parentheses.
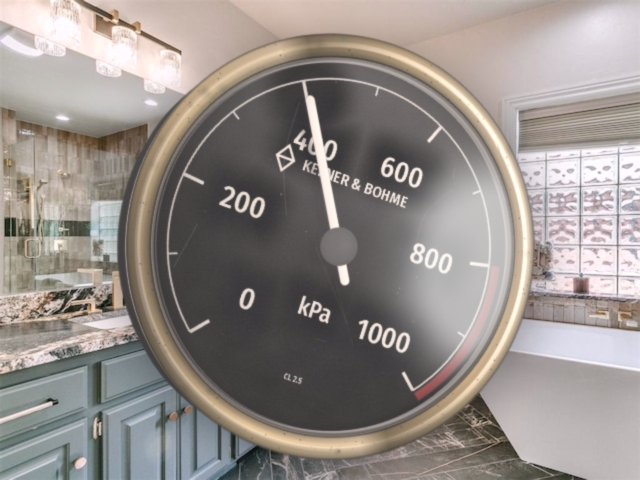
400 (kPa)
